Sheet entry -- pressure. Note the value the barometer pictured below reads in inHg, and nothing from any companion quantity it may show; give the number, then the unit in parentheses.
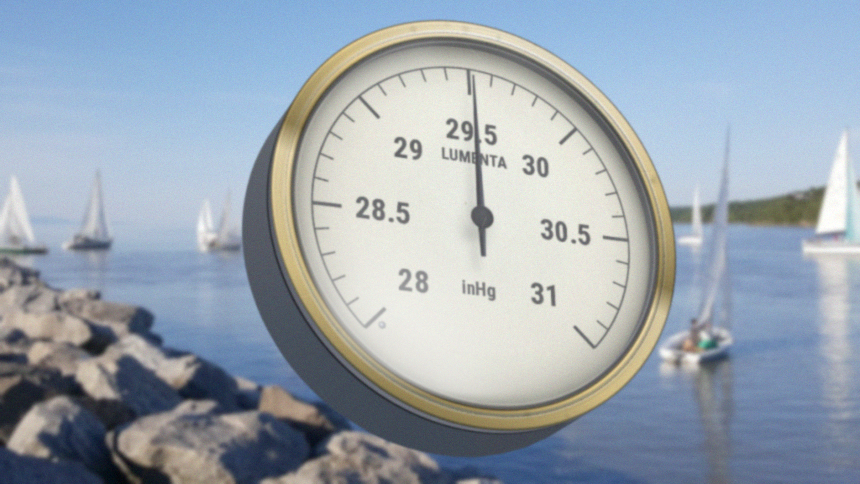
29.5 (inHg)
